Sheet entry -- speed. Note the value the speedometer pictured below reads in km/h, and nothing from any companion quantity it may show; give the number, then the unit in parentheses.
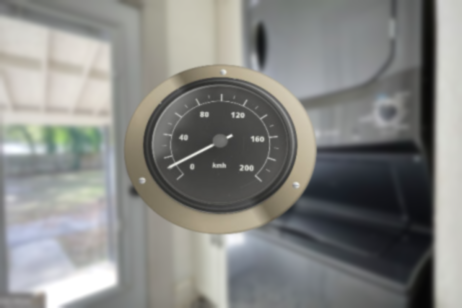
10 (km/h)
